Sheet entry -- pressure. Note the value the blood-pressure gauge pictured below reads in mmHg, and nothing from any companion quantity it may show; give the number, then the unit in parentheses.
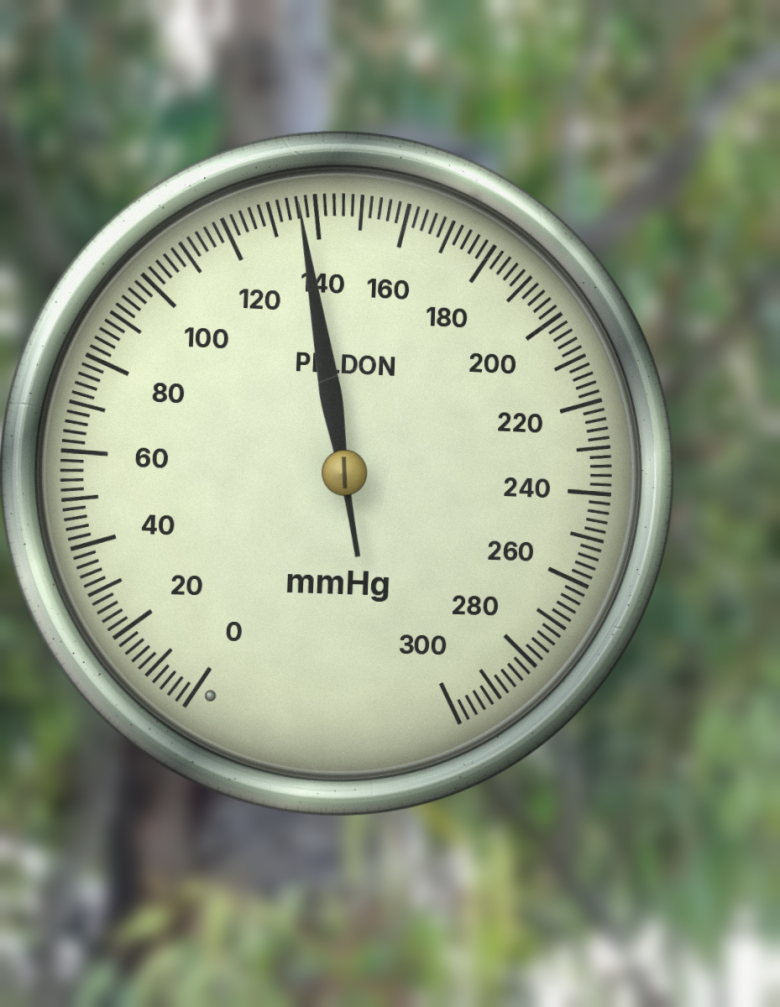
136 (mmHg)
